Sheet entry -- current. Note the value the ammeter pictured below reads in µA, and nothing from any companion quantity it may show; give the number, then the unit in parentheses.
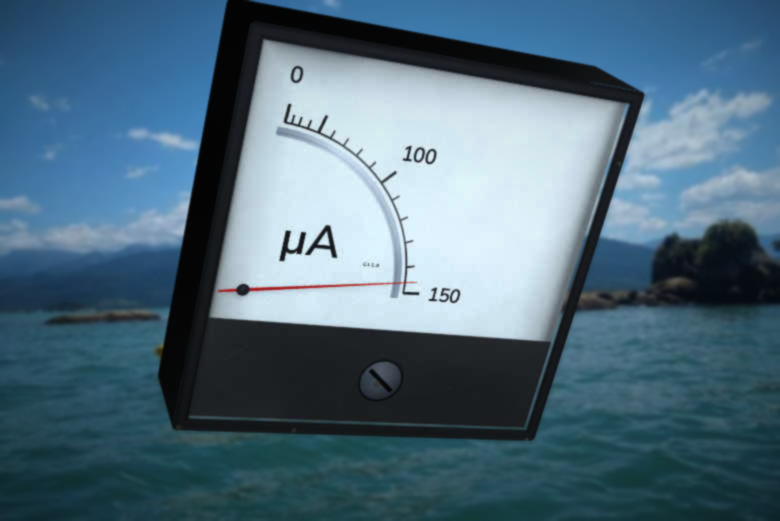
145 (µA)
